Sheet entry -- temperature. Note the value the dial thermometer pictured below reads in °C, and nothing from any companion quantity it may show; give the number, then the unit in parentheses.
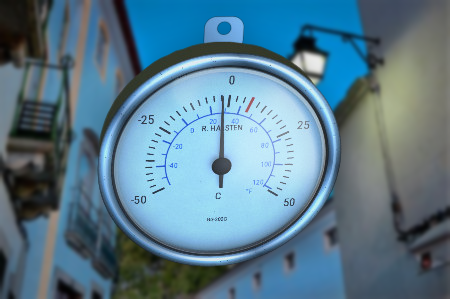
-2.5 (°C)
